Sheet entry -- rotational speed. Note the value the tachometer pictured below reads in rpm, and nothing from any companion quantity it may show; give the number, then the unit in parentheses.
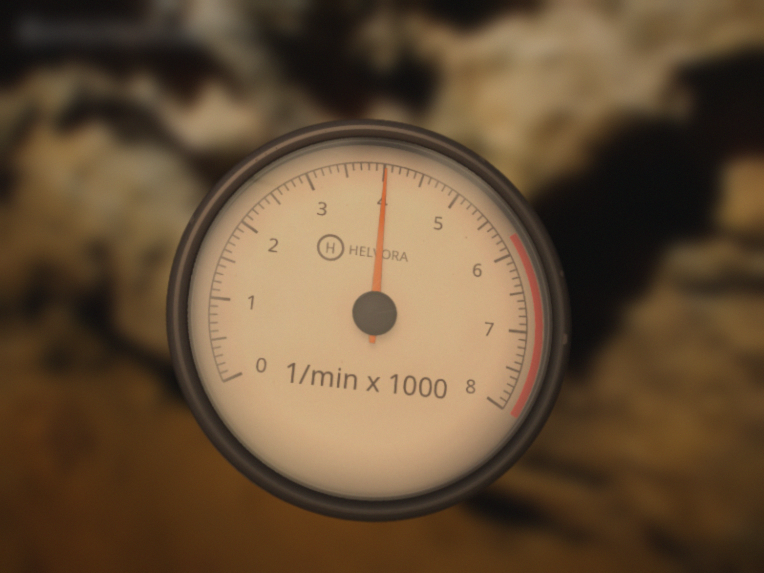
4000 (rpm)
